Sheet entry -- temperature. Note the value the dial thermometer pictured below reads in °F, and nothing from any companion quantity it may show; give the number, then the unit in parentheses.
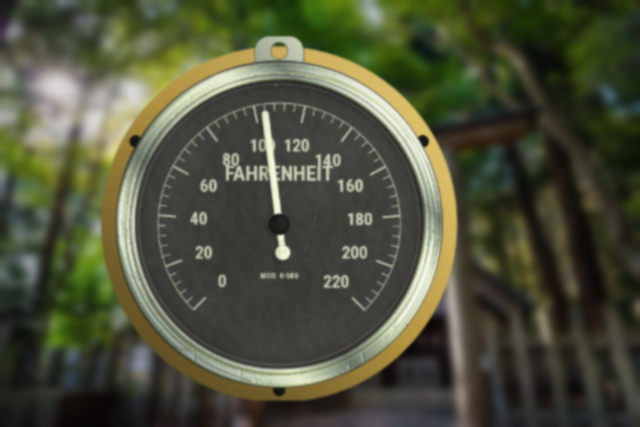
104 (°F)
